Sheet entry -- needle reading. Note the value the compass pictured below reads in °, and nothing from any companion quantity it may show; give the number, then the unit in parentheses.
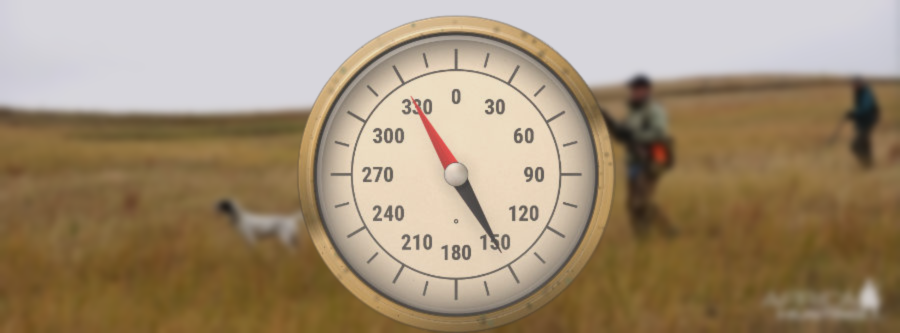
330 (°)
